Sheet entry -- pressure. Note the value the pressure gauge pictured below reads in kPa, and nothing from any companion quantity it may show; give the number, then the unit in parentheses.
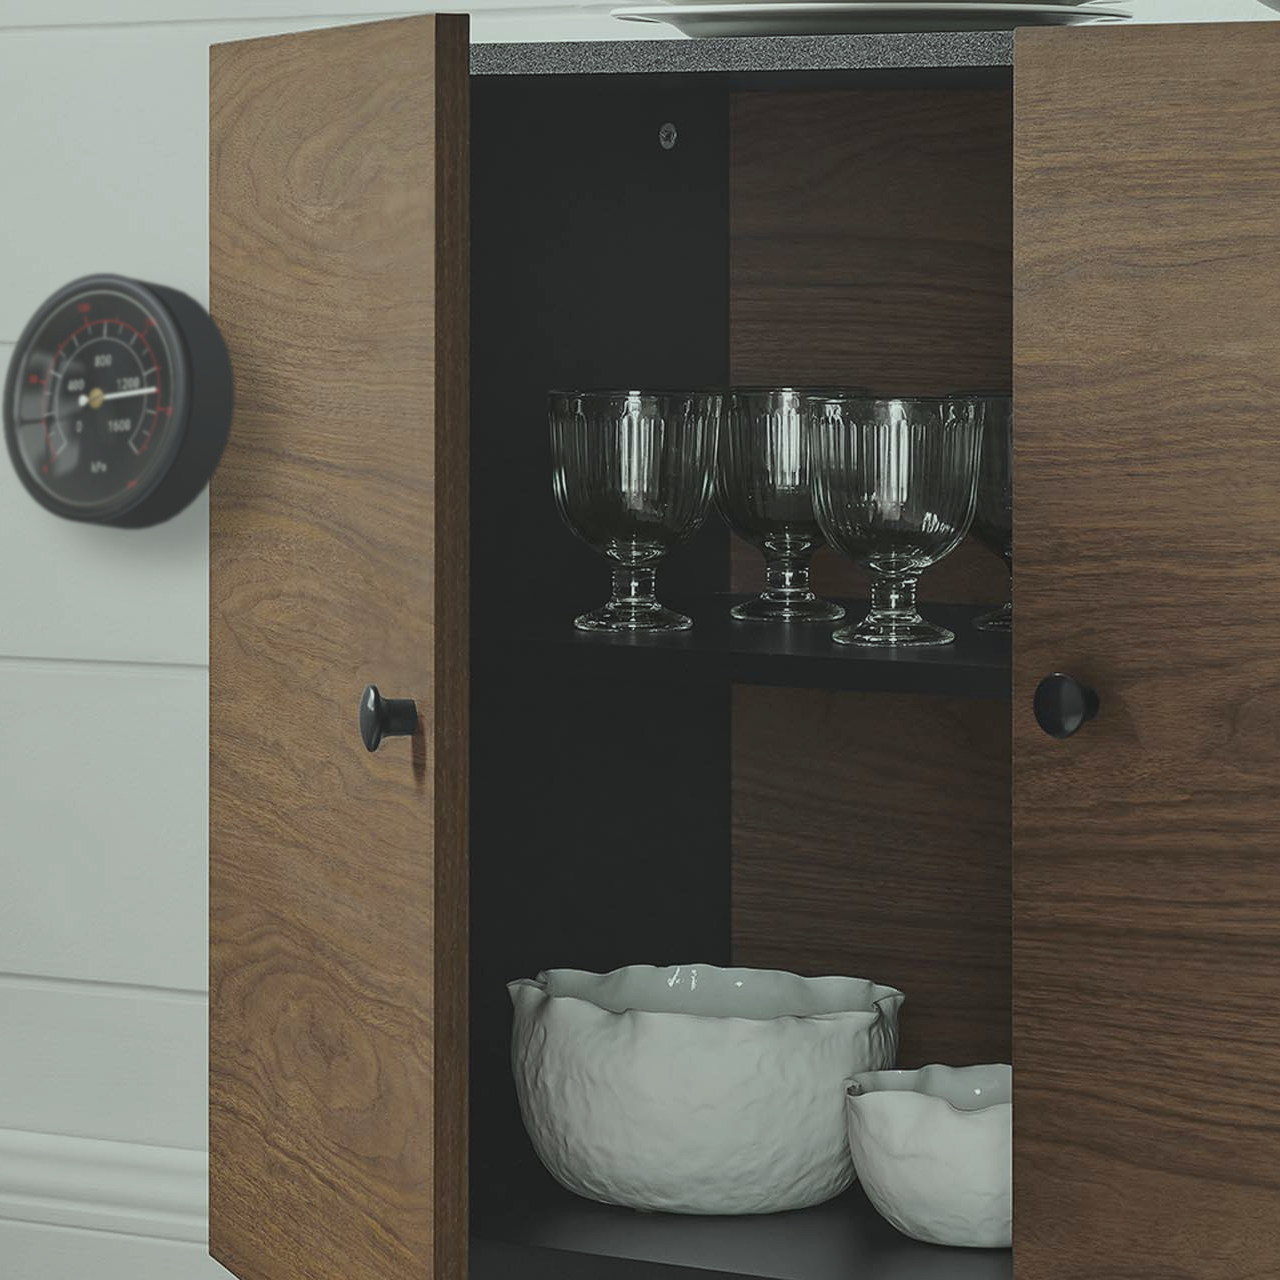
1300 (kPa)
